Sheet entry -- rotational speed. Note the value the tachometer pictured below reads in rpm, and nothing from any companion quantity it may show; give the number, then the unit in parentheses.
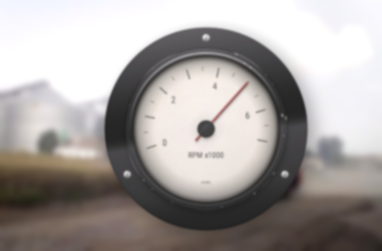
5000 (rpm)
